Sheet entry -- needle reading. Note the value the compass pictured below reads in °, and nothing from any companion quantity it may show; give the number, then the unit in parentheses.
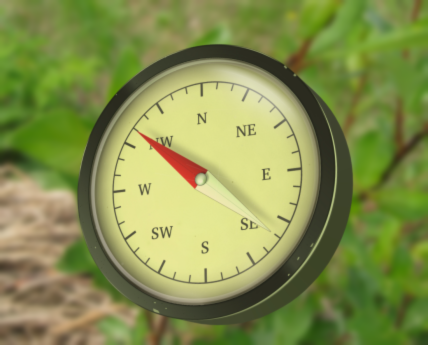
310 (°)
